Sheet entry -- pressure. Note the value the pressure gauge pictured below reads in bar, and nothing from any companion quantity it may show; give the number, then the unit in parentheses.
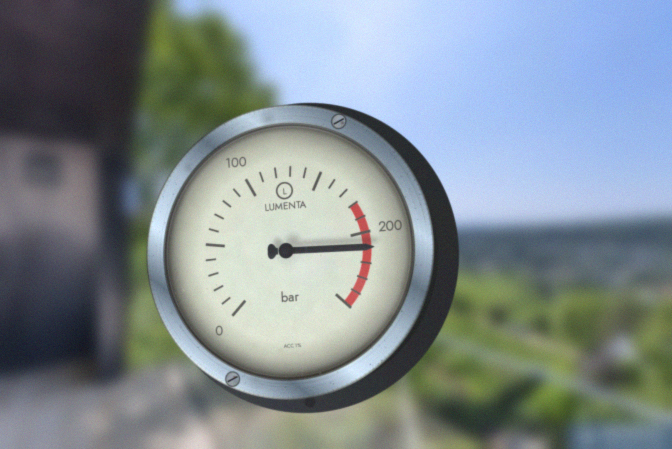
210 (bar)
